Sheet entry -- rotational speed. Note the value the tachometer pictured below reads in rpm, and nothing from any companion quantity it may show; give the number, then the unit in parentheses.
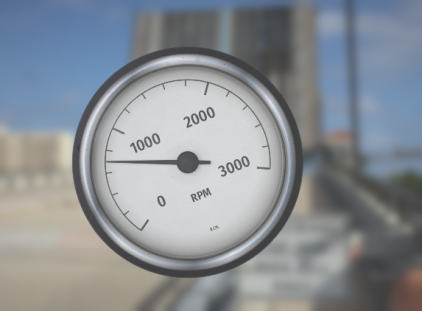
700 (rpm)
